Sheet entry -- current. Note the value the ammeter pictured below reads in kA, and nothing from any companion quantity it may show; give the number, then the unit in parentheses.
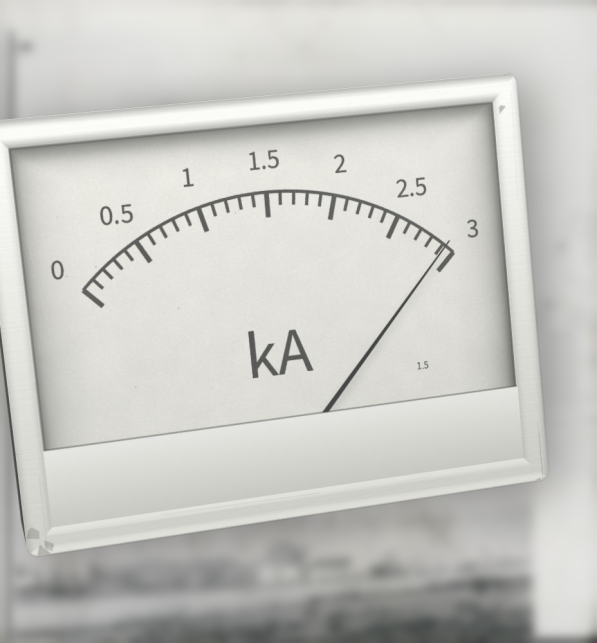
2.9 (kA)
